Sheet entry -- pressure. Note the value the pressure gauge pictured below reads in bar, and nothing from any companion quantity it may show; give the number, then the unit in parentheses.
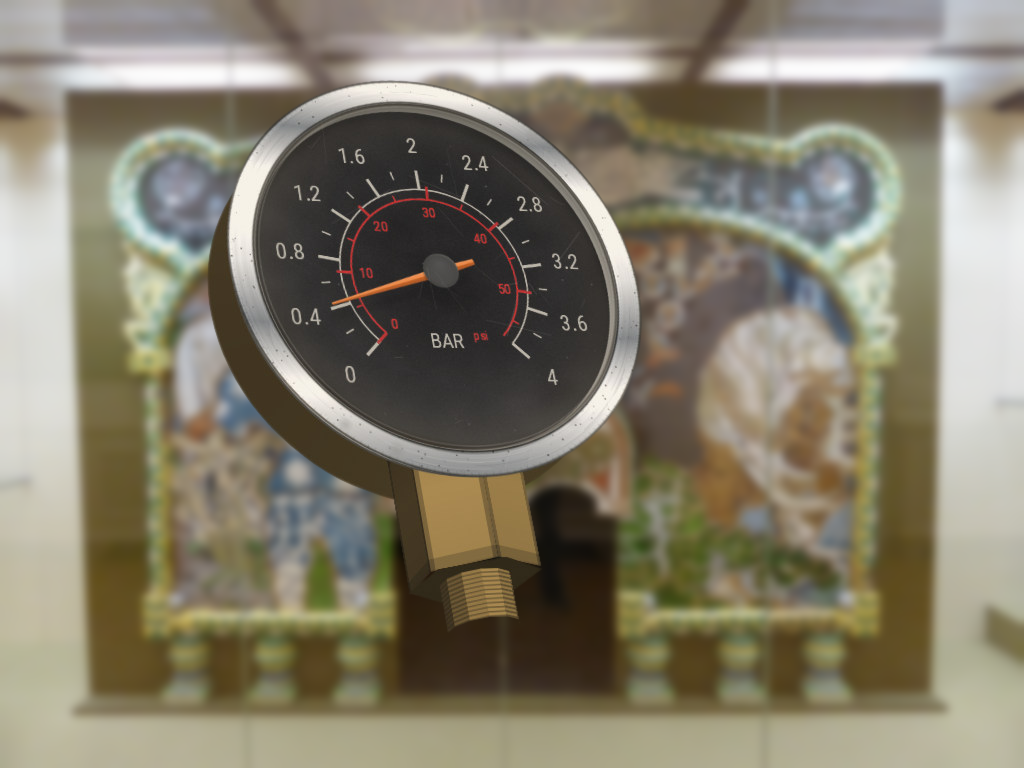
0.4 (bar)
